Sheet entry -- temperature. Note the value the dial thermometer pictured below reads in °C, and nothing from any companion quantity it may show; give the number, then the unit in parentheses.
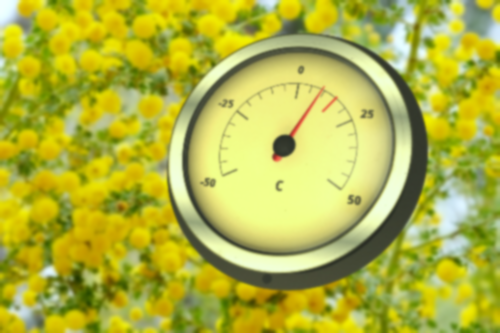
10 (°C)
